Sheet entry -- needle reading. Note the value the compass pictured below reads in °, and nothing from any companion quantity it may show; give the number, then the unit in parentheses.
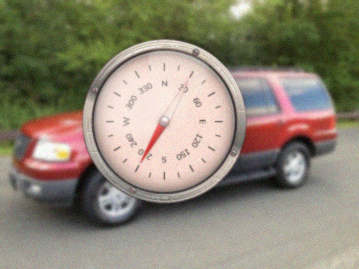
210 (°)
